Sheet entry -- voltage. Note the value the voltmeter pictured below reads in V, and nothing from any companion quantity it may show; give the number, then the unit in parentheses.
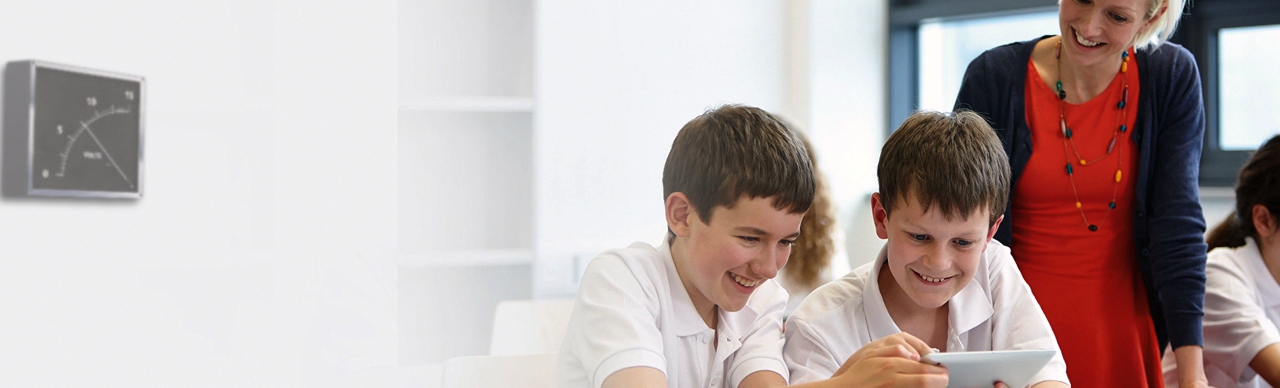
7.5 (V)
